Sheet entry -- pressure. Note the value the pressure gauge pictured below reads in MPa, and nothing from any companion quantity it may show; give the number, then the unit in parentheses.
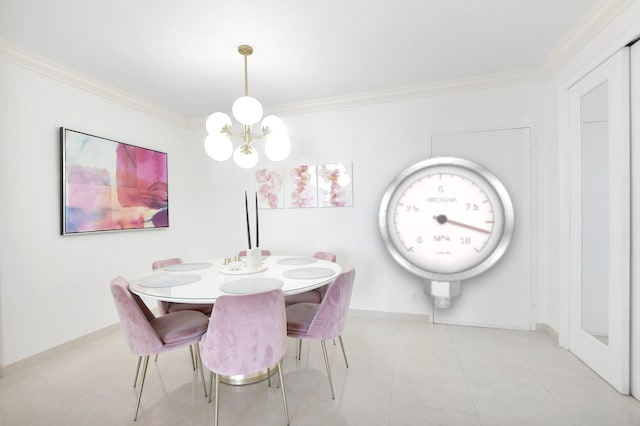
9 (MPa)
